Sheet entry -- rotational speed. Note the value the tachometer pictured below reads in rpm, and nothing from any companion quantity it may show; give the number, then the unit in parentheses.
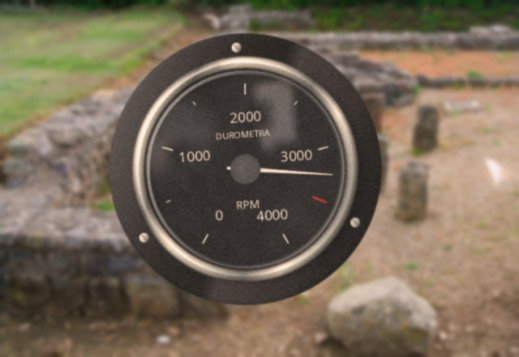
3250 (rpm)
